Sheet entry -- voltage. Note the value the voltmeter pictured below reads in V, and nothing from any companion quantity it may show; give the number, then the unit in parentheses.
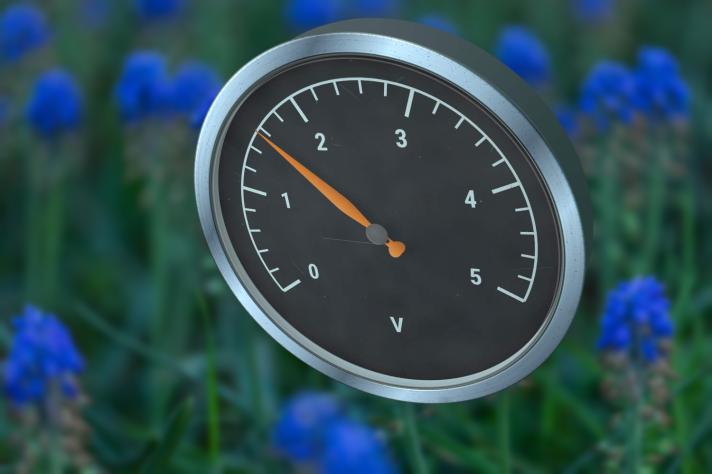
1.6 (V)
